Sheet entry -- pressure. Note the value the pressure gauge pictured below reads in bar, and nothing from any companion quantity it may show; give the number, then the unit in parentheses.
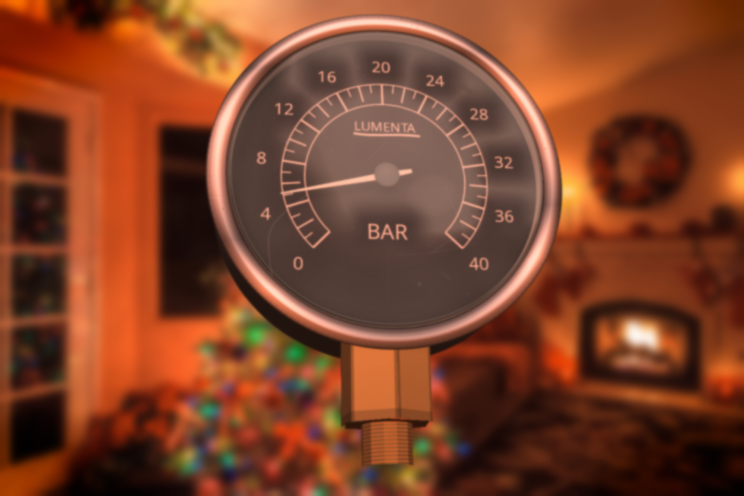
5 (bar)
